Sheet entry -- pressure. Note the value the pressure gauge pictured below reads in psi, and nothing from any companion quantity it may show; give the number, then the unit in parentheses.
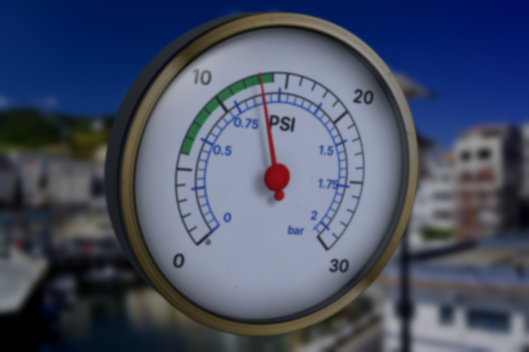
13 (psi)
